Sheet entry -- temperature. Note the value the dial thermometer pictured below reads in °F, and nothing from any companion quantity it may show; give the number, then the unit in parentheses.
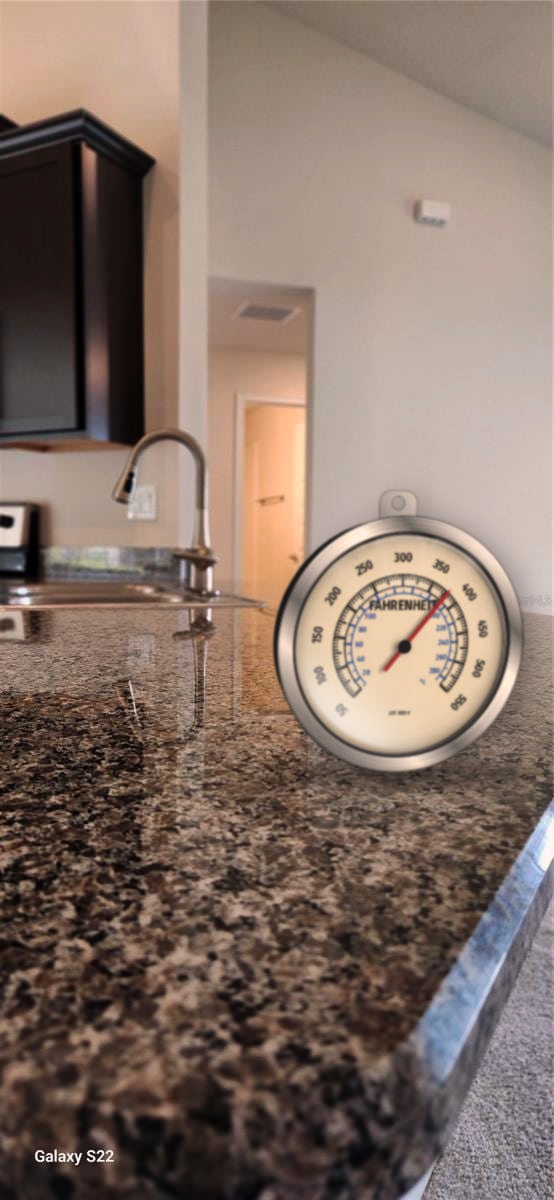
375 (°F)
